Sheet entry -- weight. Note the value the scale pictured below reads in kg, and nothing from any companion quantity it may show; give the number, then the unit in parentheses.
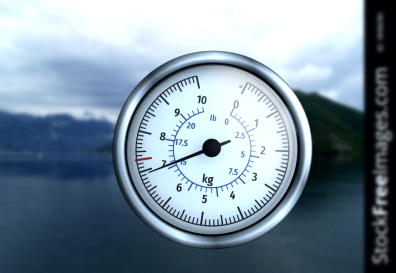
6.9 (kg)
